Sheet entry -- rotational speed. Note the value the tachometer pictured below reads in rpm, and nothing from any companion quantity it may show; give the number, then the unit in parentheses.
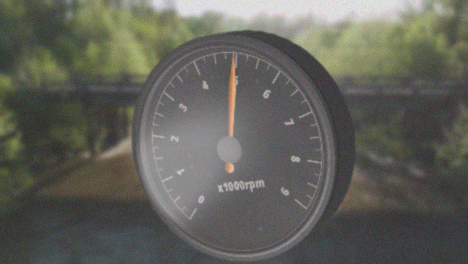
5000 (rpm)
